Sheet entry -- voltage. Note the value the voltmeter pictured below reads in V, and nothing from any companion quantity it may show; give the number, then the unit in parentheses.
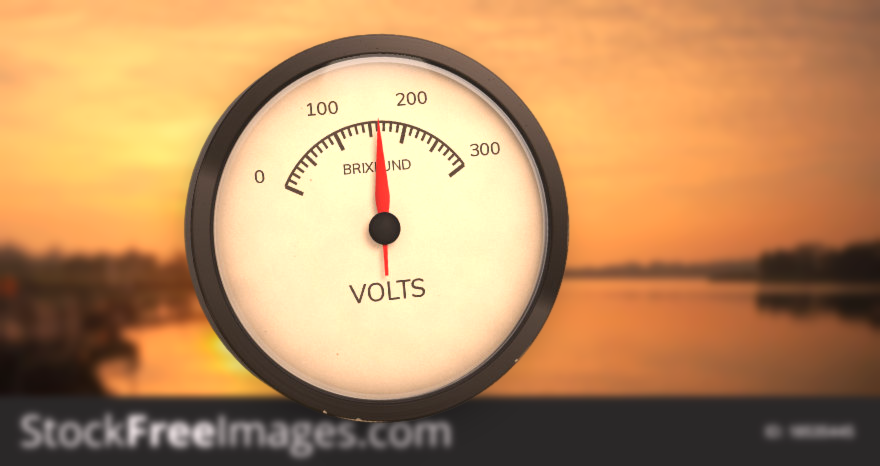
160 (V)
